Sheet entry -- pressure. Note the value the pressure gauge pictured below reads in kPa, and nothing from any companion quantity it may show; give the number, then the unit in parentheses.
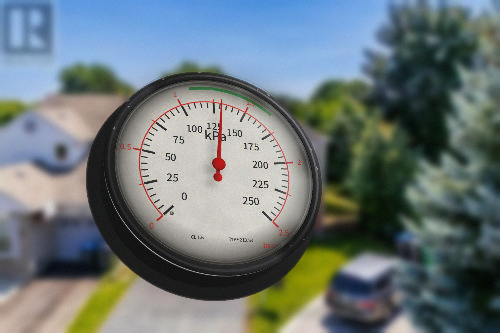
130 (kPa)
